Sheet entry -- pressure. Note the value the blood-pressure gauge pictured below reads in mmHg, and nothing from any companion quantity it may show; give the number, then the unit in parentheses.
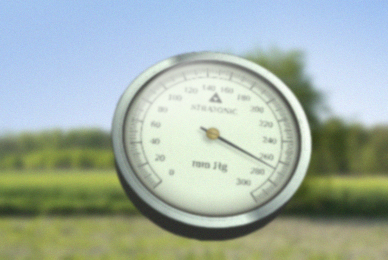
270 (mmHg)
